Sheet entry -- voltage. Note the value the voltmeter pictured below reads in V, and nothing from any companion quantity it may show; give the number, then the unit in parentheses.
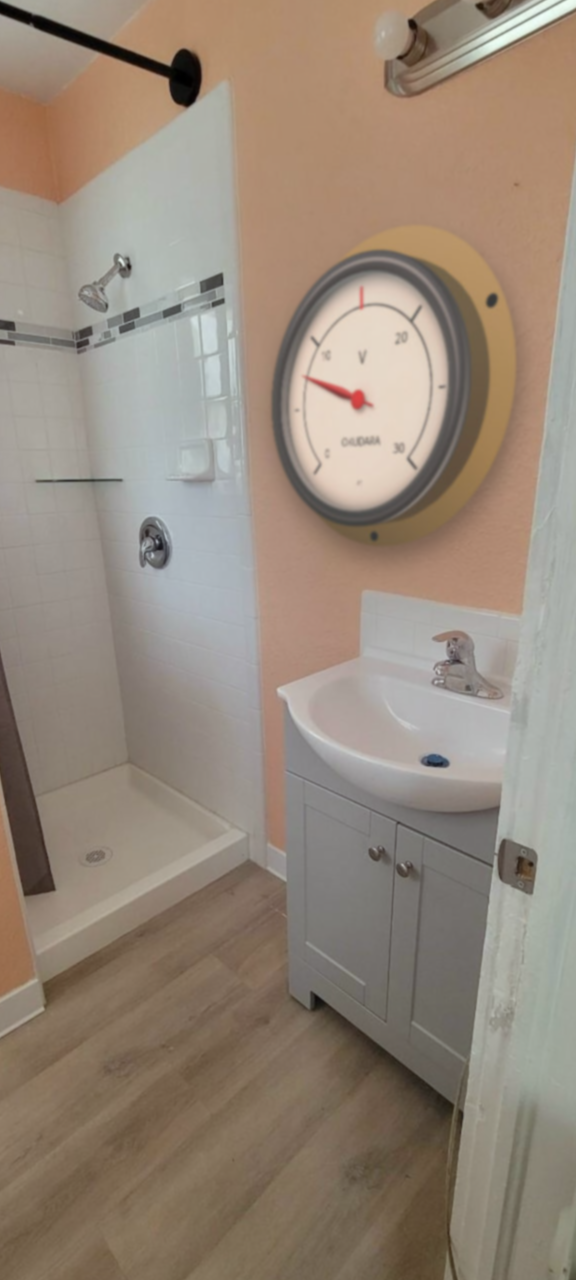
7.5 (V)
